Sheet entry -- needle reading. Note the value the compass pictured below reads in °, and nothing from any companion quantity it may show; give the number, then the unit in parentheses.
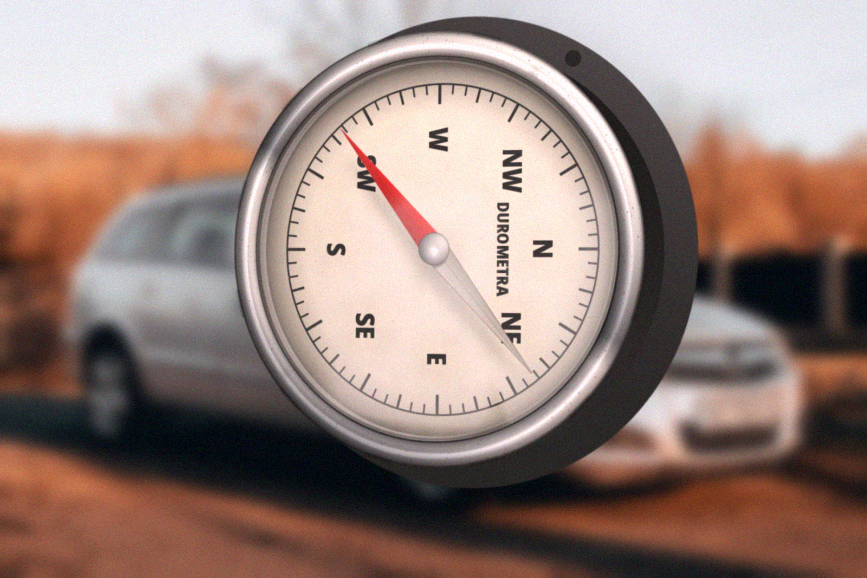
230 (°)
